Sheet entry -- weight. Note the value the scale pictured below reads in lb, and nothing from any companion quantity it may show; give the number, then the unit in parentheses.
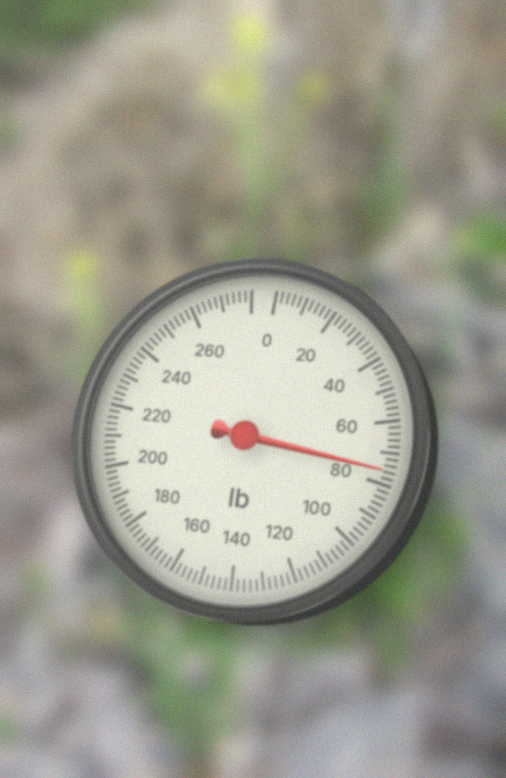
76 (lb)
